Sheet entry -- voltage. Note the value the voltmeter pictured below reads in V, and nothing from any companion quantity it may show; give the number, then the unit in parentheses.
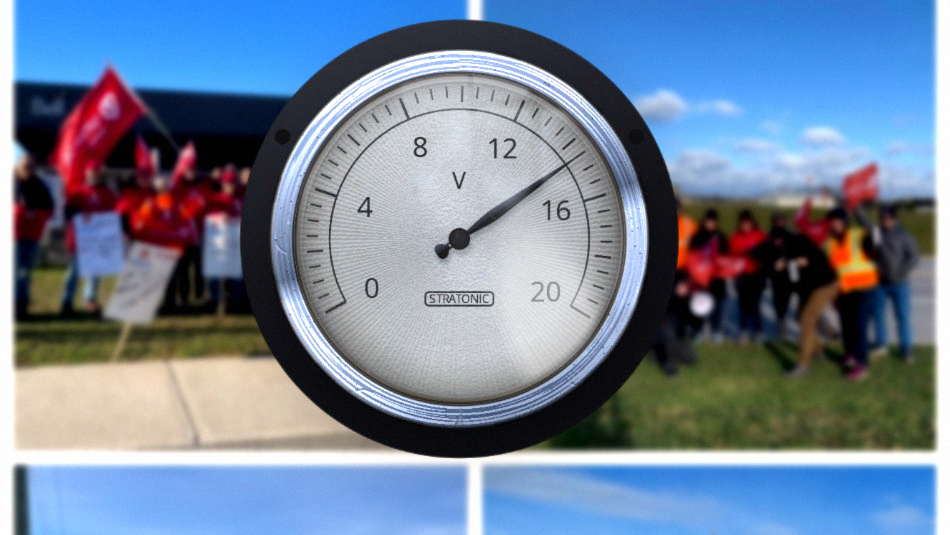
14.5 (V)
